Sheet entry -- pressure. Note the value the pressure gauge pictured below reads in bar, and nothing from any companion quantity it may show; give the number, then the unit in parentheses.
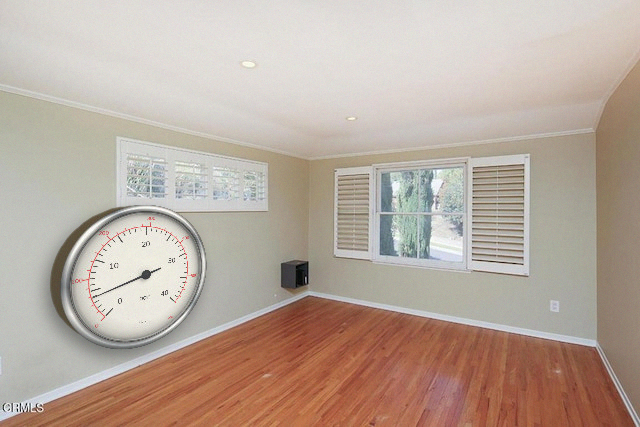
4 (bar)
